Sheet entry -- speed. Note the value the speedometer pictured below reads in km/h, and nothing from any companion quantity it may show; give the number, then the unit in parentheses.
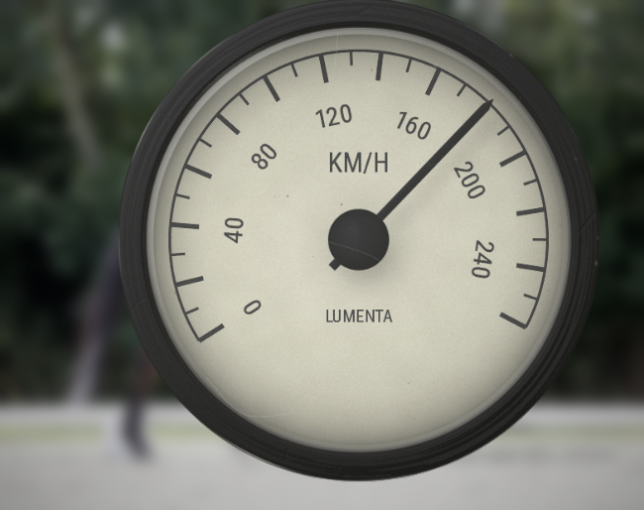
180 (km/h)
